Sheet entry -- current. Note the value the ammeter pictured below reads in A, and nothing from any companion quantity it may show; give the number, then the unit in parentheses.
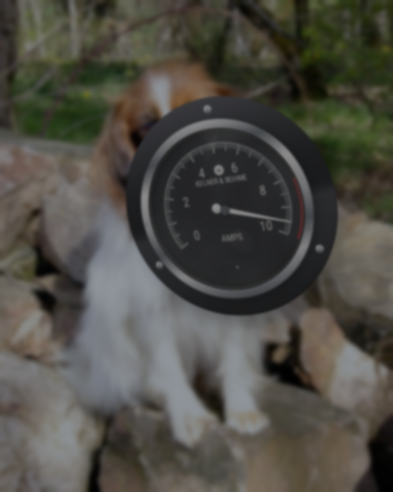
9.5 (A)
